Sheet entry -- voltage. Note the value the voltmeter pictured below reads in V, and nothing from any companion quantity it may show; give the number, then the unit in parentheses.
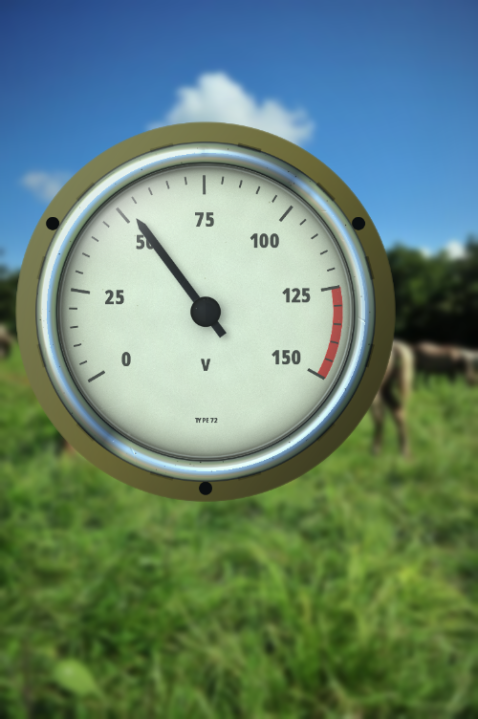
52.5 (V)
